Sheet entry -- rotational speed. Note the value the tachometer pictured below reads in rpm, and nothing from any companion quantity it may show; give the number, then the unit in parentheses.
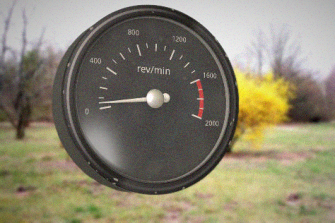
50 (rpm)
